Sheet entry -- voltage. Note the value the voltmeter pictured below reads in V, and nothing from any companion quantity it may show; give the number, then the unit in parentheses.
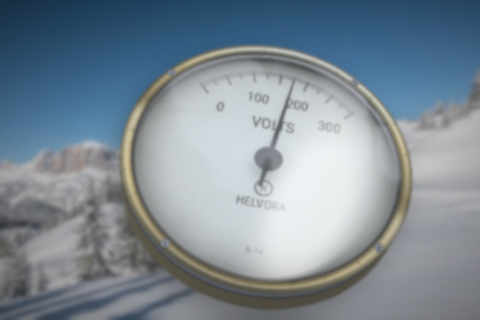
175 (V)
